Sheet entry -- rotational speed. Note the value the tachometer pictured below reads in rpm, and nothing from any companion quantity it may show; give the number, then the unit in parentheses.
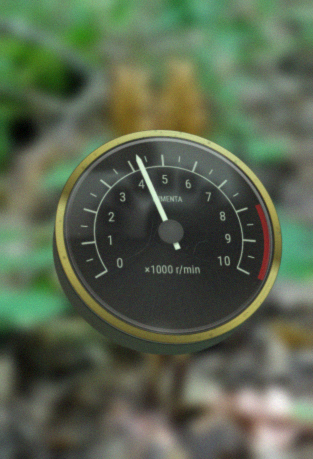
4250 (rpm)
